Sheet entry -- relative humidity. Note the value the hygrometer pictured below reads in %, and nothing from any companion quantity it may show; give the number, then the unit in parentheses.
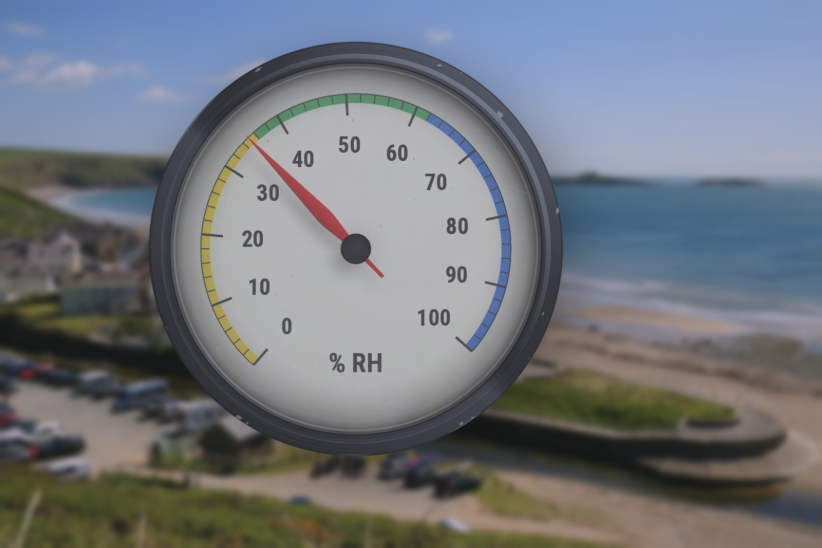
35 (%)
